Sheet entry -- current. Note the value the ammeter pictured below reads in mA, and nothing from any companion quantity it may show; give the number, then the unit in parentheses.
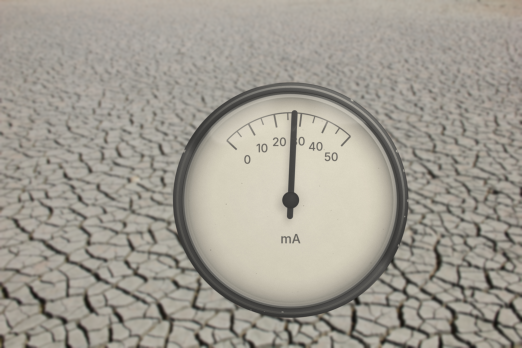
27.5 (mA)
